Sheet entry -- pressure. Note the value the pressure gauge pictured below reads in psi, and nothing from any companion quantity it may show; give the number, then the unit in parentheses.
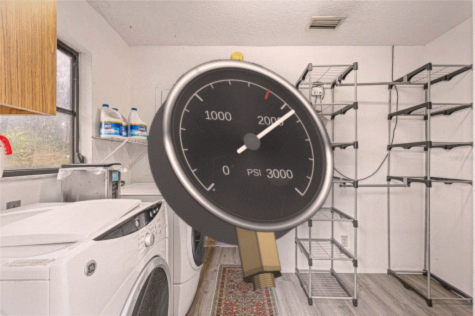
2100 (psi)
